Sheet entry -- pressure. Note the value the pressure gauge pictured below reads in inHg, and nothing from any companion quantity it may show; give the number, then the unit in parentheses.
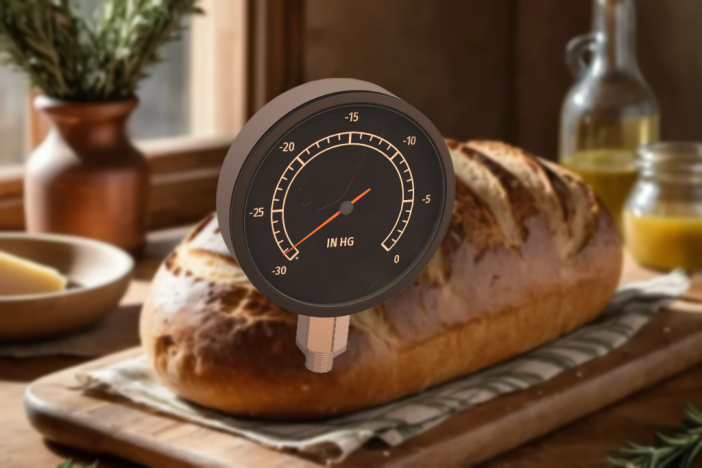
-29 (inHg)
